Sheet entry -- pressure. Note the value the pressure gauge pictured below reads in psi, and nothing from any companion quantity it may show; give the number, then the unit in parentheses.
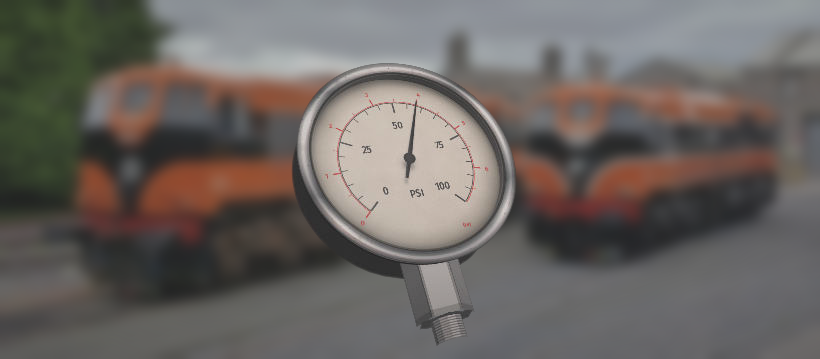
57.5 (psi)
